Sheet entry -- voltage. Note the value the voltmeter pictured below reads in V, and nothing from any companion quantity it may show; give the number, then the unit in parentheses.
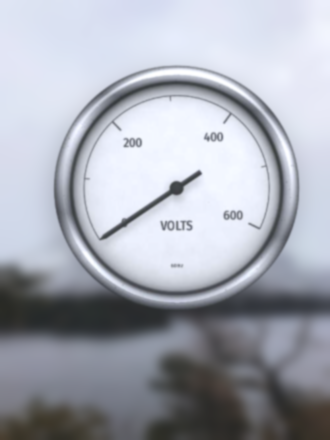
0 (V)
